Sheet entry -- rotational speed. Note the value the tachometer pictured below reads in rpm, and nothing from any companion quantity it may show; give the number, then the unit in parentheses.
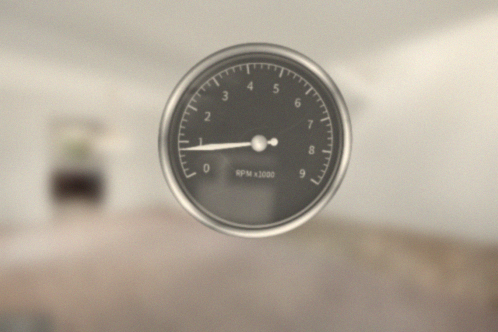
800 (rpm)
